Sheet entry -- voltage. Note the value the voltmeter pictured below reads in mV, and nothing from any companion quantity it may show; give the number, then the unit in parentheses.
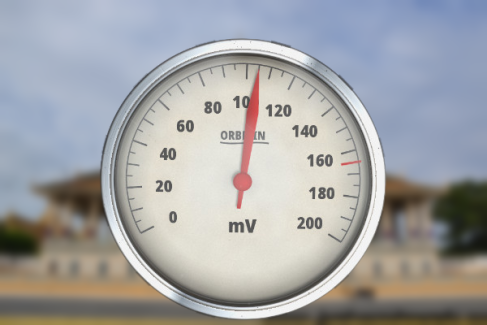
105 (mV)
